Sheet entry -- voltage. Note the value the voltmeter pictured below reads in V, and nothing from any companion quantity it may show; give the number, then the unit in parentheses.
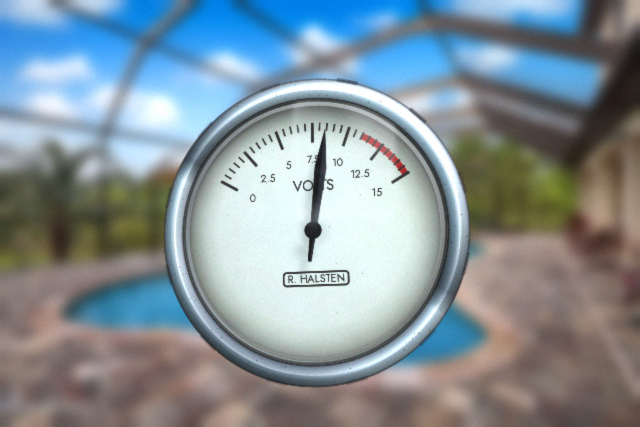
8.5 (V)
